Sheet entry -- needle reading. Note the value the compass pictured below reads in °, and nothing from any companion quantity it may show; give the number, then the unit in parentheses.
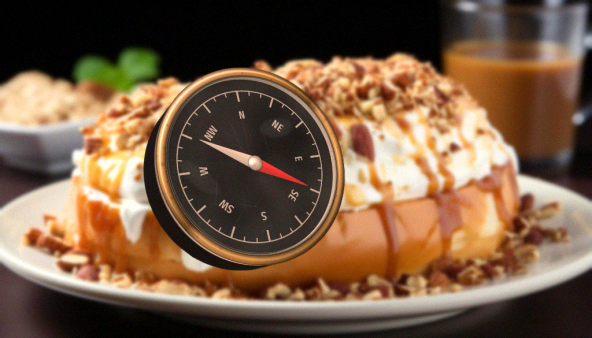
120 (°)
